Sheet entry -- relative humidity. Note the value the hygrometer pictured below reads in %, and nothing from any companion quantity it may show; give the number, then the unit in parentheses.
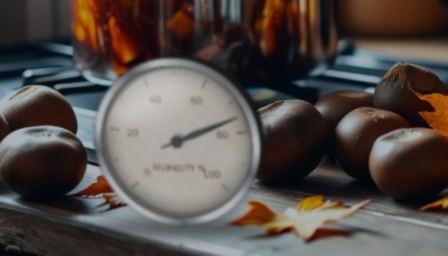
75 (%)
